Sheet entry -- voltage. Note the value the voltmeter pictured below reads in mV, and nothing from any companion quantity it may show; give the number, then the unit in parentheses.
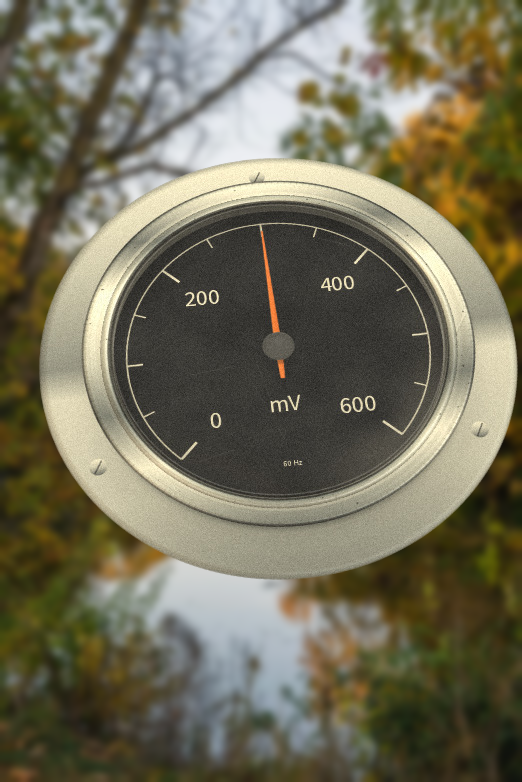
300 (mV)
